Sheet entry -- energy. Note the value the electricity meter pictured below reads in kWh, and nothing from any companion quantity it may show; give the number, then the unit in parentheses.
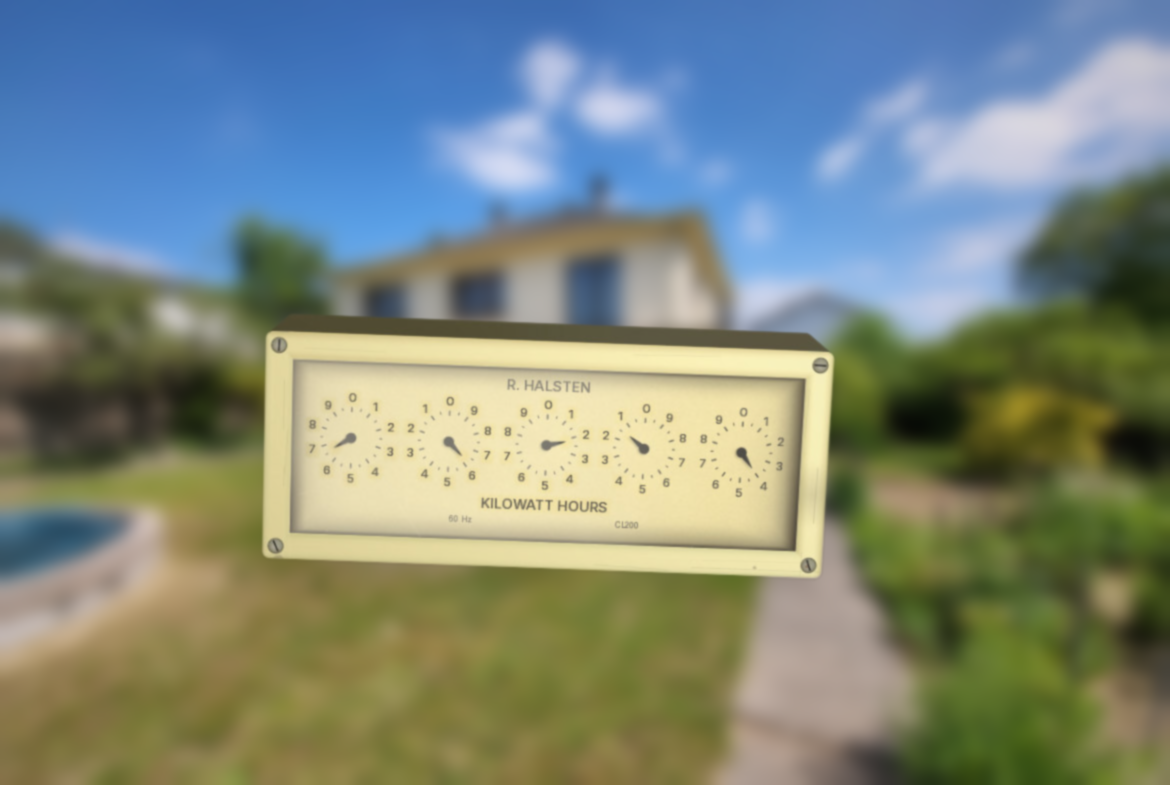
66214 (kWh)
